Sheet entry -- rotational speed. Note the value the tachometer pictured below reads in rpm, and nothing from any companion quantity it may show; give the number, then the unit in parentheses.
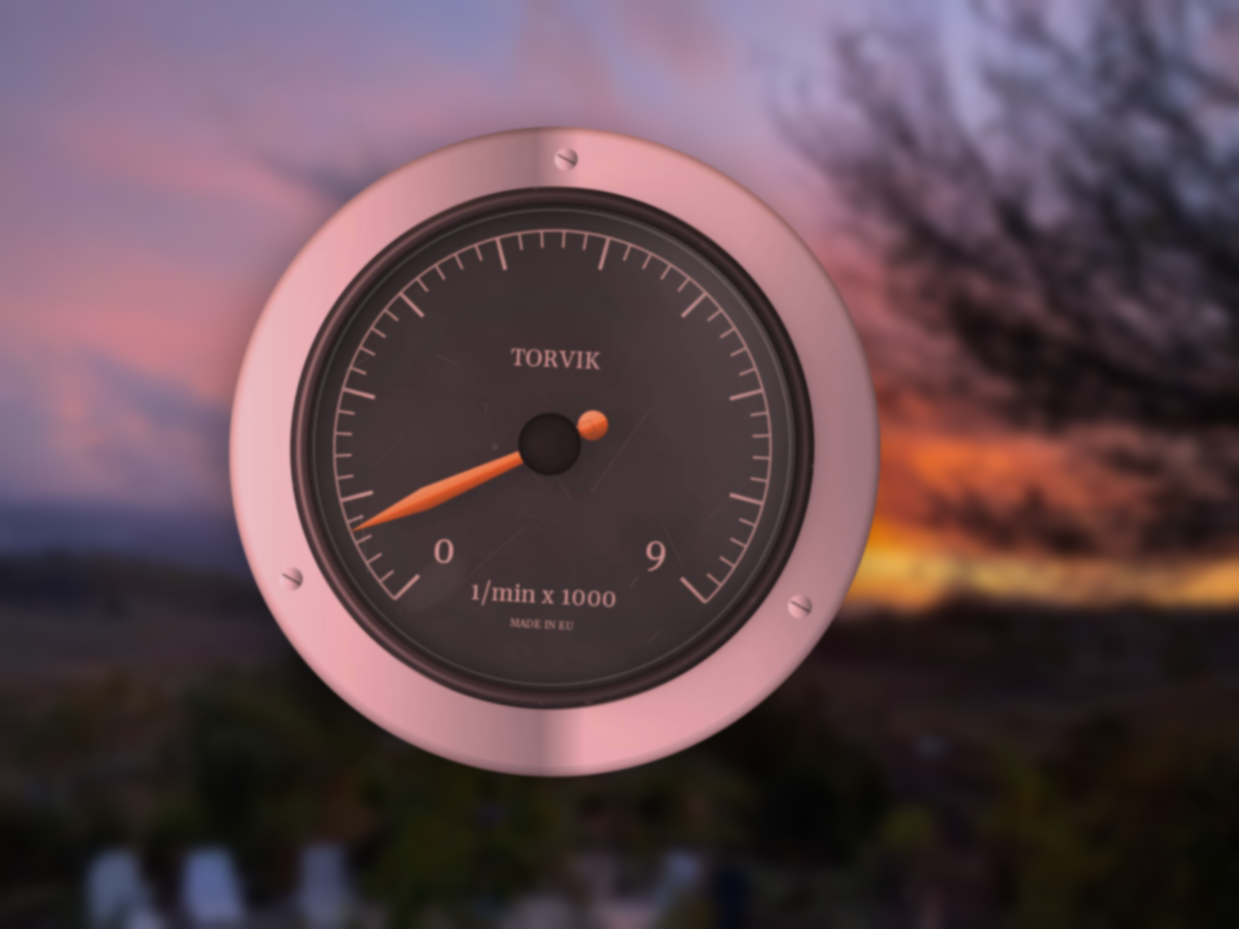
700 (rpm)
